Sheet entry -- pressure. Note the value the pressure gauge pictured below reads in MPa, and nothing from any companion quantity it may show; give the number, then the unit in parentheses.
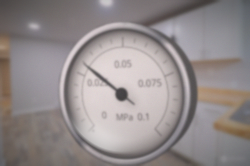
0.03 (MPa)
